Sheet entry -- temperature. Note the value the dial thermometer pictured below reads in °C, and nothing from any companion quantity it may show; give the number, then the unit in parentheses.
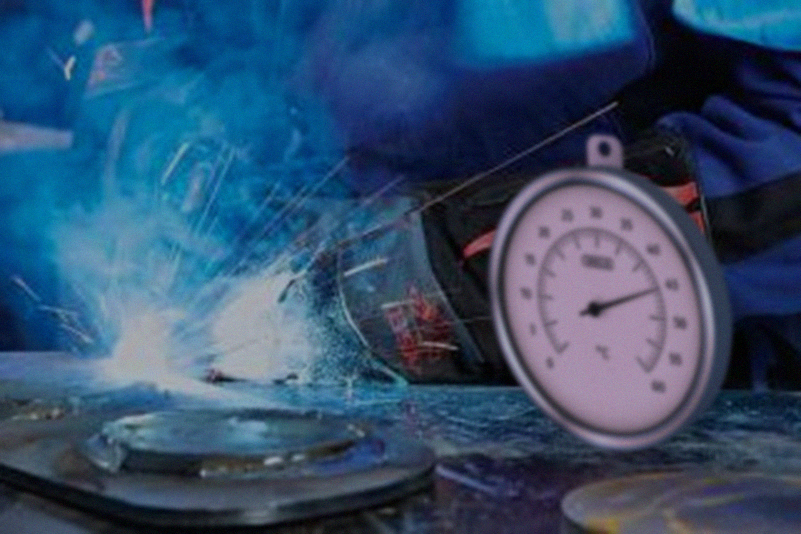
45 (°C)
